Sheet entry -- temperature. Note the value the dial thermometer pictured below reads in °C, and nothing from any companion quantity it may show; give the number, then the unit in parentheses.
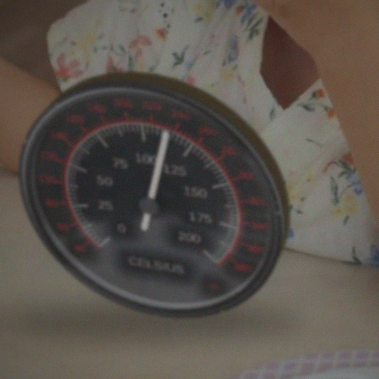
112.5 (°C)
